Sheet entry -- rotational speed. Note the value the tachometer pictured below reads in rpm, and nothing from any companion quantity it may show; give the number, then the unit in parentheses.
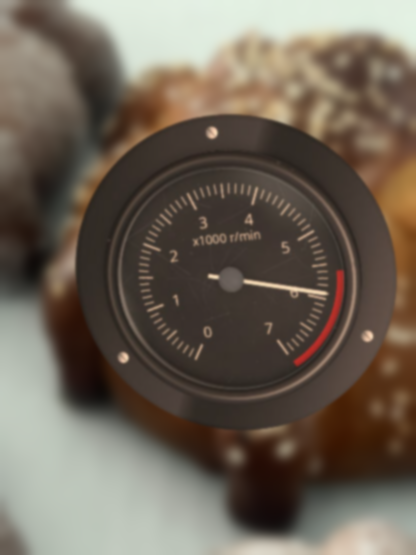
5900 (rpm)
